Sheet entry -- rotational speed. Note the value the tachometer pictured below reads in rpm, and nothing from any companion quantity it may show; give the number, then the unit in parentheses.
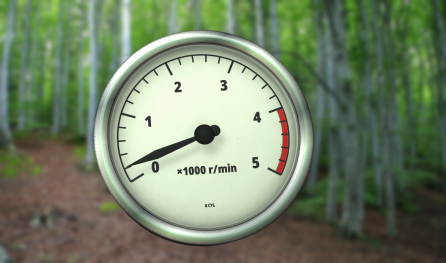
200 (rpm)
